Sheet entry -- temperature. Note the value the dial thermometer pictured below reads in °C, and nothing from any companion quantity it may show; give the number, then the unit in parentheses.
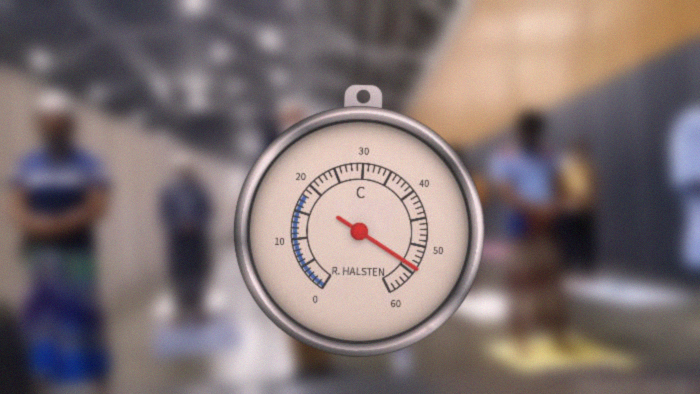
54 (°C)
